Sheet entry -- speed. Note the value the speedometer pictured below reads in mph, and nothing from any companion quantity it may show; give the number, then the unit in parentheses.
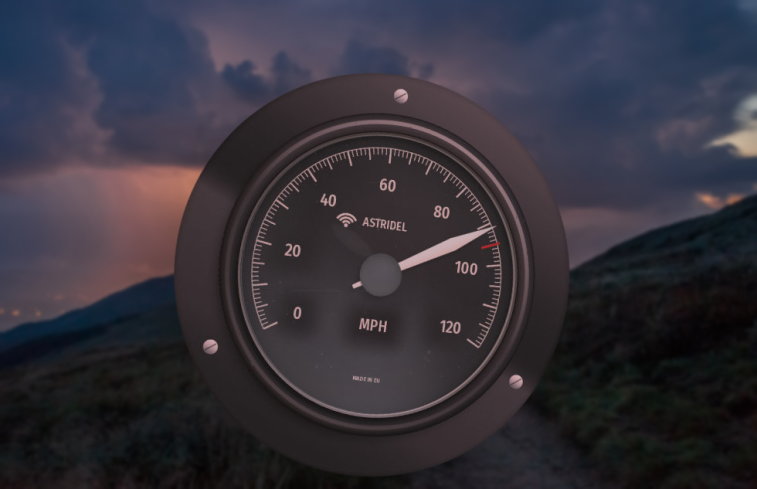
91 (mph)
